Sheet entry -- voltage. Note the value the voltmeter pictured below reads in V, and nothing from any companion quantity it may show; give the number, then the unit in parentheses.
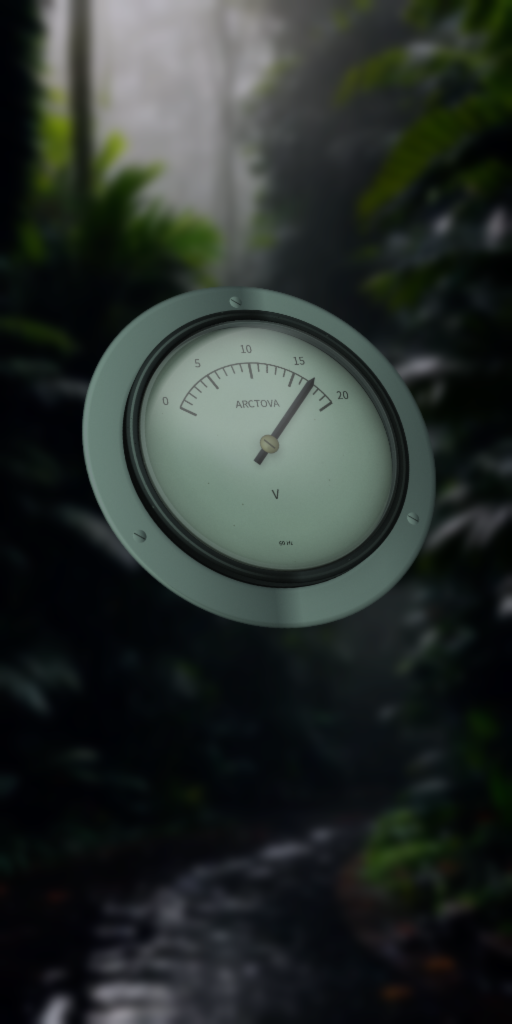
17 (V)
